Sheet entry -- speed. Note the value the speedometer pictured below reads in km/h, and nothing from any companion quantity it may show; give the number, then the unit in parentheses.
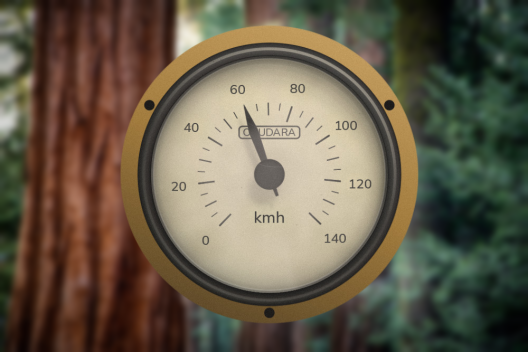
60 (km/h)
